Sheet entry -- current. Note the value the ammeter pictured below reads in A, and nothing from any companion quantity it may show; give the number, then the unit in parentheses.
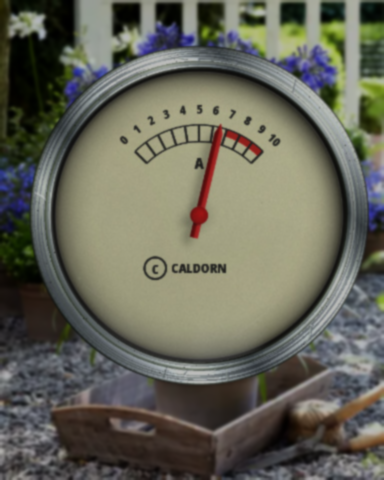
6.5 (A)
